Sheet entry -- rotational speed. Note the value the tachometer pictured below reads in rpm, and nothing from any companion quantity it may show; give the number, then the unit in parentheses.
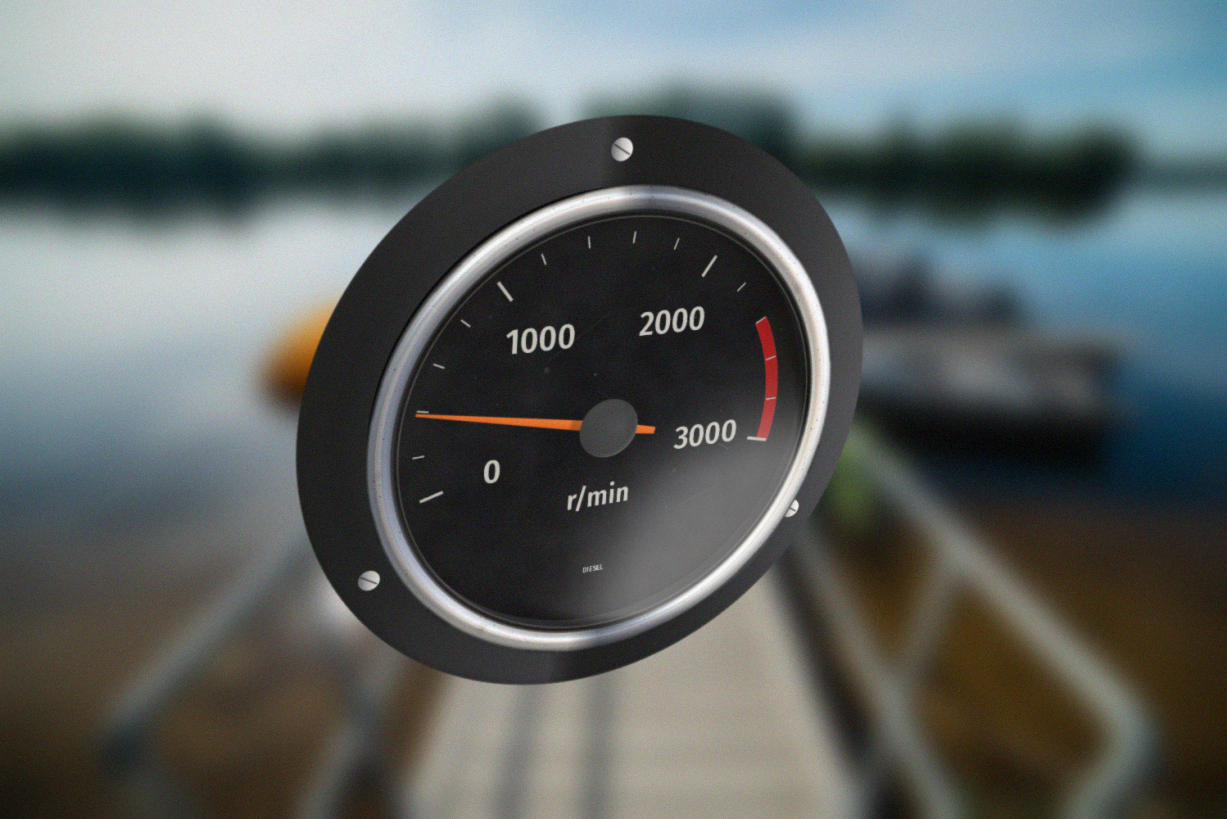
400 (rpm)
